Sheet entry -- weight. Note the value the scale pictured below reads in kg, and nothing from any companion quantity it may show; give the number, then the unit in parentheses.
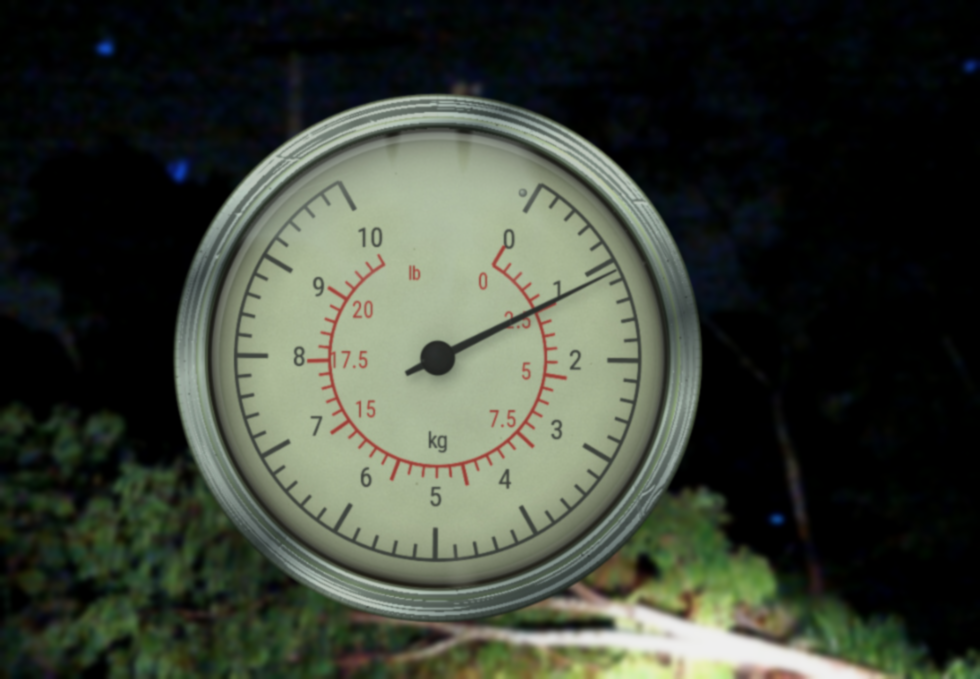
1.1 (kg)
